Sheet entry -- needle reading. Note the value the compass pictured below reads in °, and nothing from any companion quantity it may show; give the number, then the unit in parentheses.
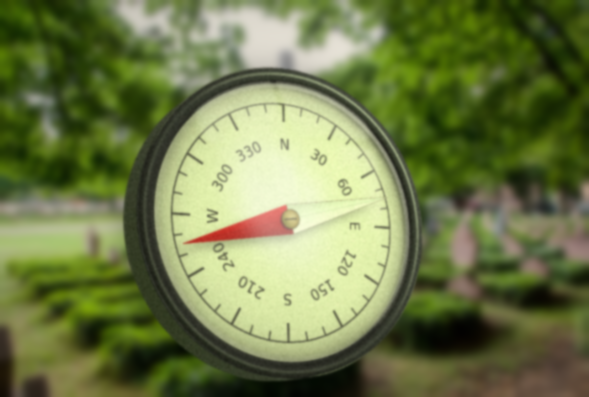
255 (°)
